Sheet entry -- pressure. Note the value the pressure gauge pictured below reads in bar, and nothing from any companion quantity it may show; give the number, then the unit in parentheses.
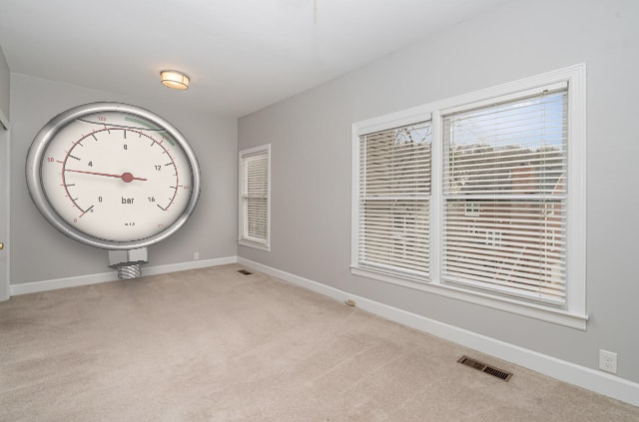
3 (bar)
